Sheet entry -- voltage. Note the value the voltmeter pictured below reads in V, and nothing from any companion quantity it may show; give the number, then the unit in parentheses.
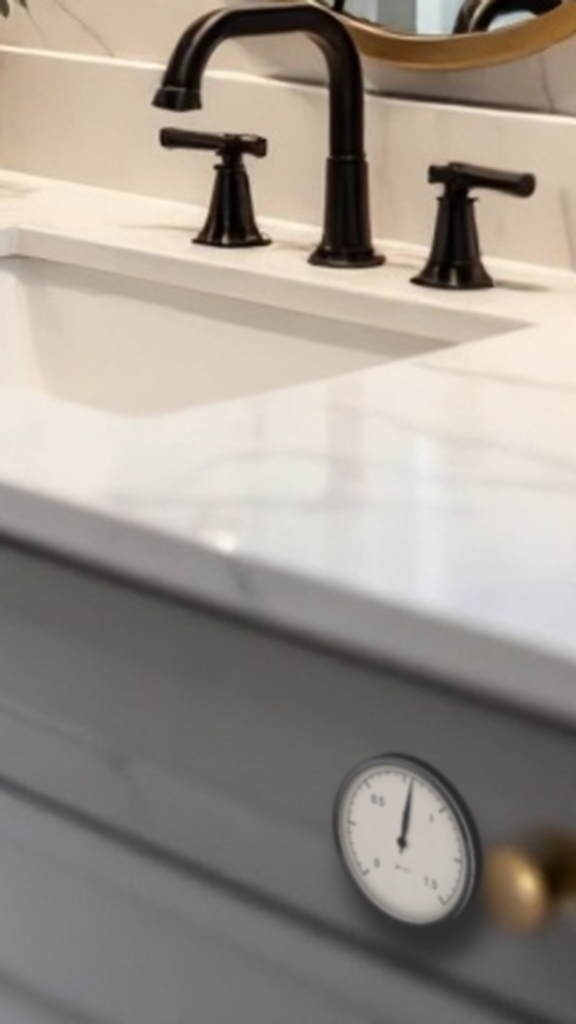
0.8 (V)
